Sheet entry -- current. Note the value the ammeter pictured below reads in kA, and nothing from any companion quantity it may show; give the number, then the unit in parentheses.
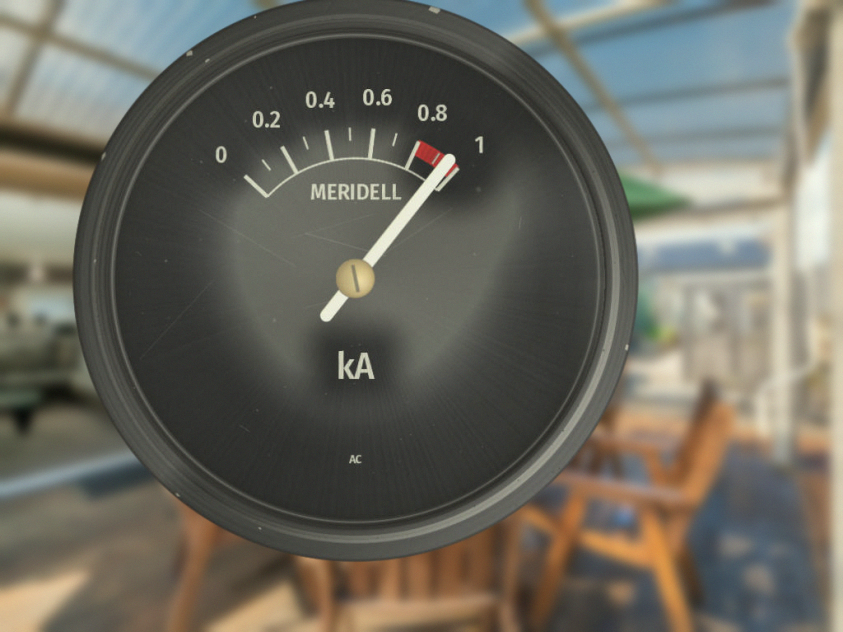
0.95 (kA)
